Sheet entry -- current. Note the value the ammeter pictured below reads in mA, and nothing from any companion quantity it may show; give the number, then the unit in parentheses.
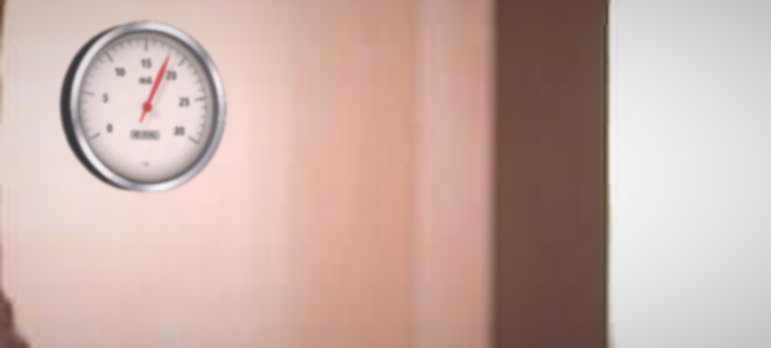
18 (mA)
